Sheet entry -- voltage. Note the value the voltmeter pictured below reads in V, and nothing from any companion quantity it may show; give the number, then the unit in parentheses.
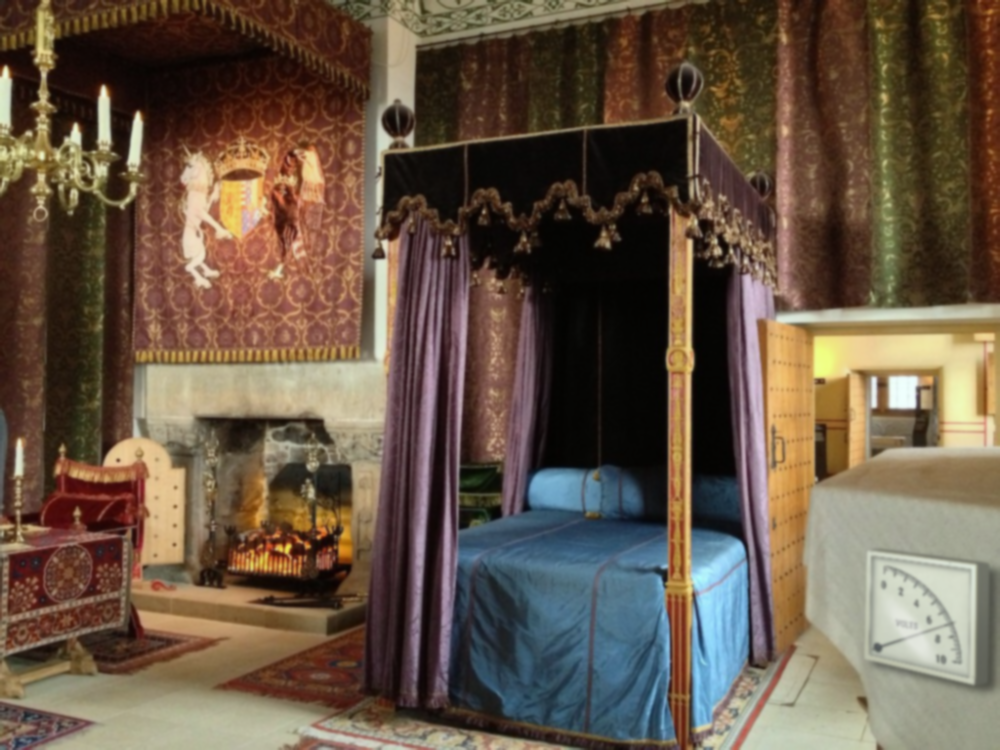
7 (V)
